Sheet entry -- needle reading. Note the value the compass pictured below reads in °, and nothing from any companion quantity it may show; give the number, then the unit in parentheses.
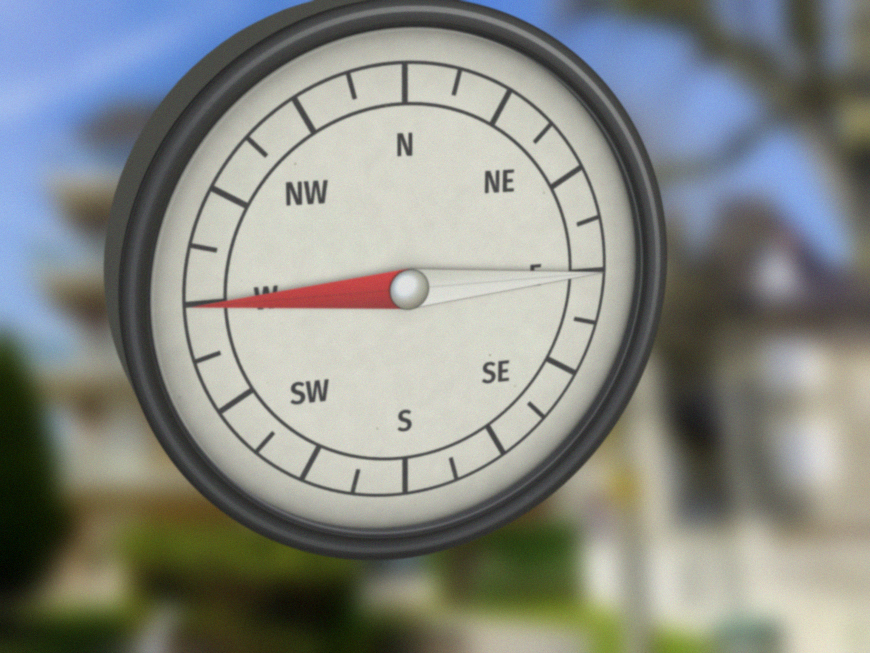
270 (°)
